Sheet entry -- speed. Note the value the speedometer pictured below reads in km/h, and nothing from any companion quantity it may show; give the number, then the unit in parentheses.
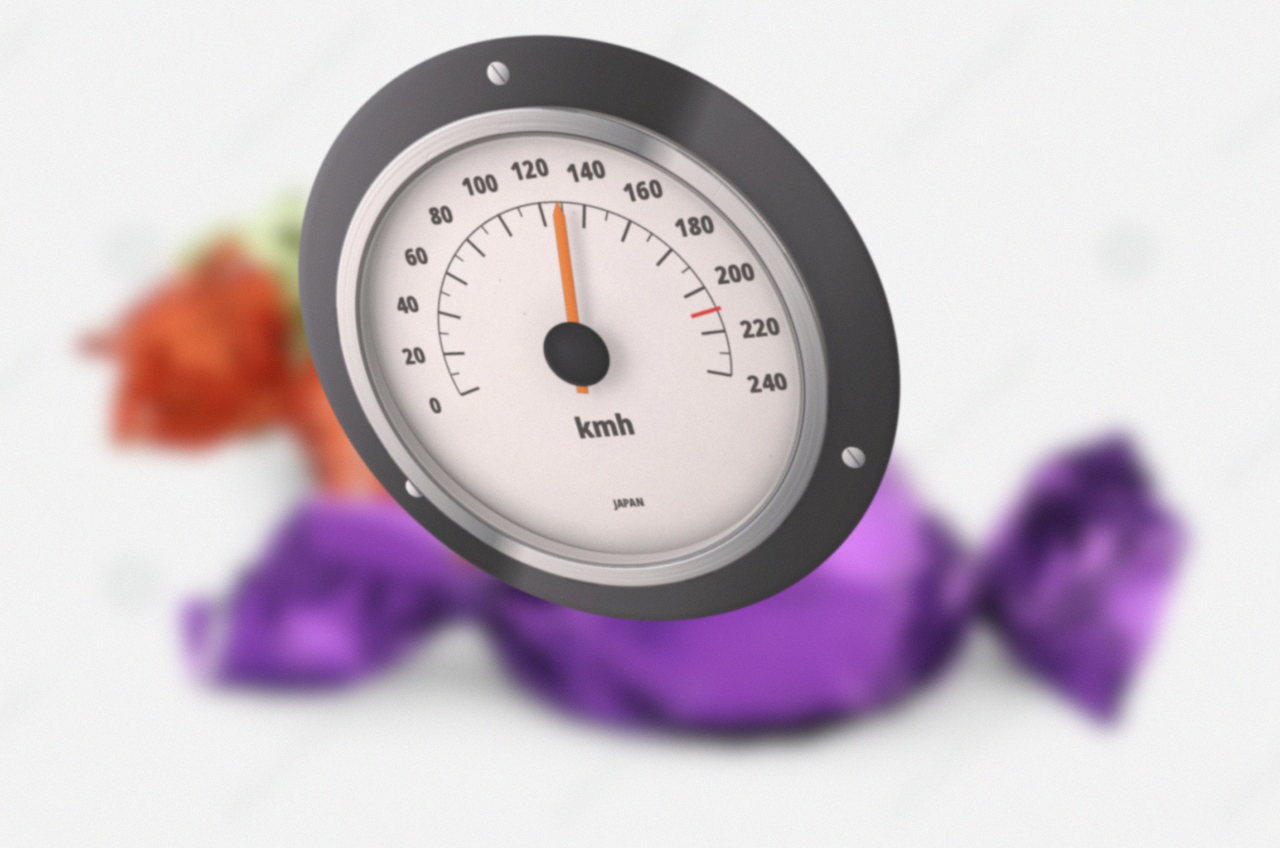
130 (km/h)
